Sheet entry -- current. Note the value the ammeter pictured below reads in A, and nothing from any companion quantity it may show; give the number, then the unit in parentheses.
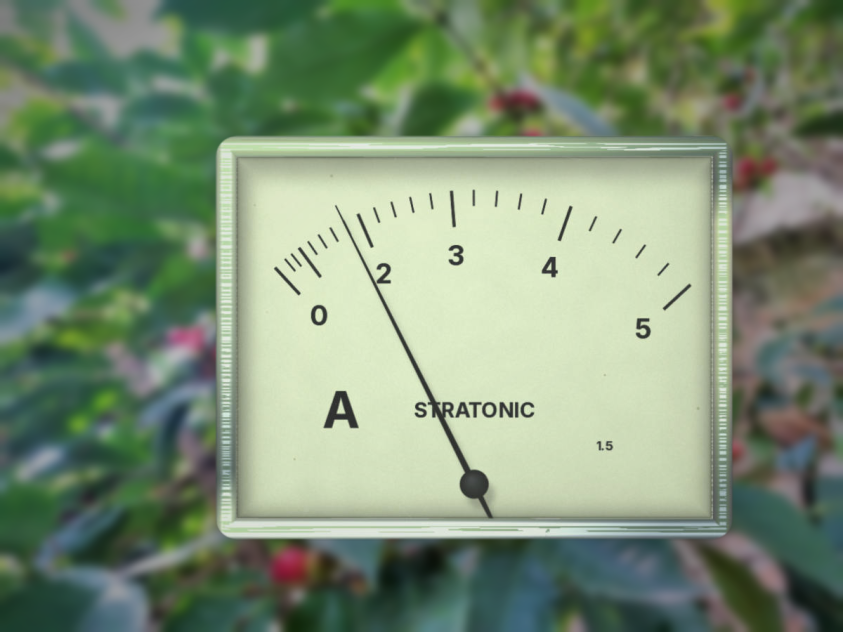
1.8 (A)
